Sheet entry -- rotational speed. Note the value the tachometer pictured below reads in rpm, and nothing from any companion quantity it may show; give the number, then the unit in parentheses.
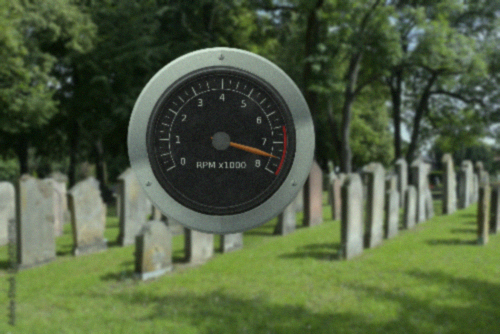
7500 (rpm)
